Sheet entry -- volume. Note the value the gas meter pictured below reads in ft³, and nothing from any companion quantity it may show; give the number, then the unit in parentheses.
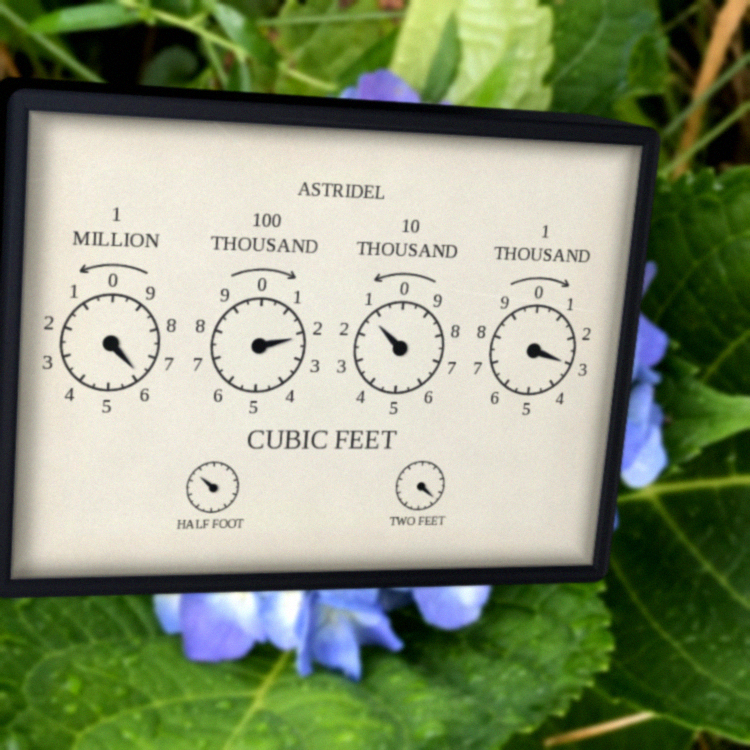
621300 (ft³)
